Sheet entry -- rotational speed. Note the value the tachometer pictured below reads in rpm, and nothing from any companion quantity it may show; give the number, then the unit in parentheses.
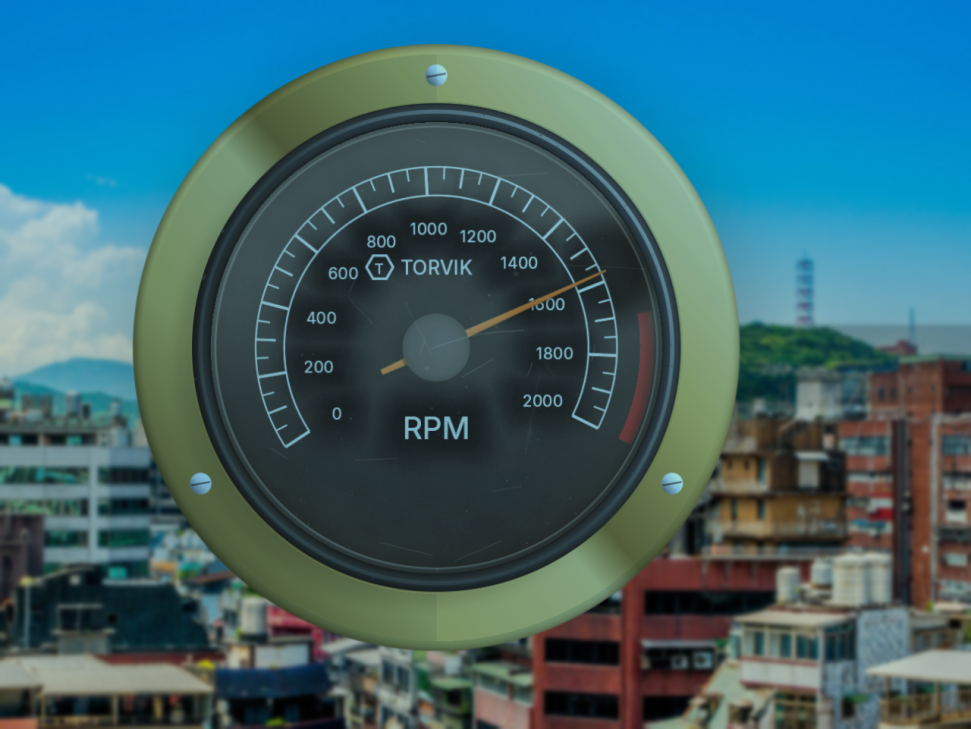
1575 (rpm)
